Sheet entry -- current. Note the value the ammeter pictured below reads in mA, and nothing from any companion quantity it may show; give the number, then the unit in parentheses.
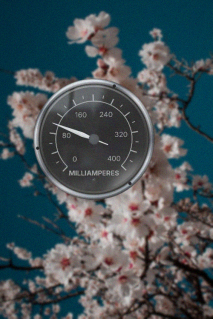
100 (mA)
